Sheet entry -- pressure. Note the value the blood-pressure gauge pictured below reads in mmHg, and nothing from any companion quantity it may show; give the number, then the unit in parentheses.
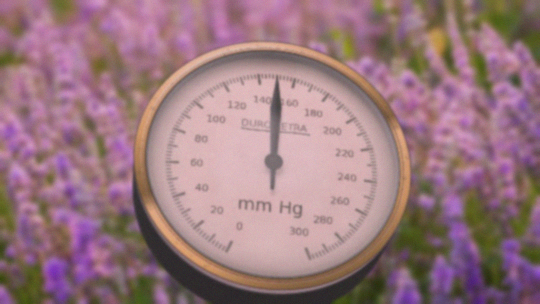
150 (mmHg)
